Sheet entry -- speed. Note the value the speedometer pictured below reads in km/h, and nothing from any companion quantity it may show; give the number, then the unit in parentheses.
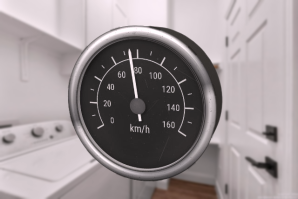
75 (km/h)
